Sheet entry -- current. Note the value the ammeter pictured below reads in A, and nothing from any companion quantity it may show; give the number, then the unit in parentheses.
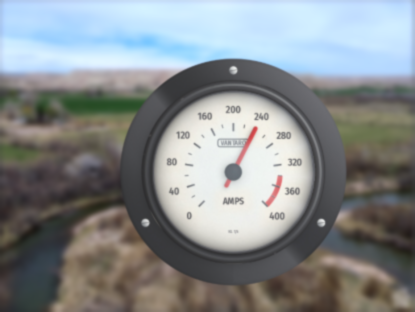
240 (A)
